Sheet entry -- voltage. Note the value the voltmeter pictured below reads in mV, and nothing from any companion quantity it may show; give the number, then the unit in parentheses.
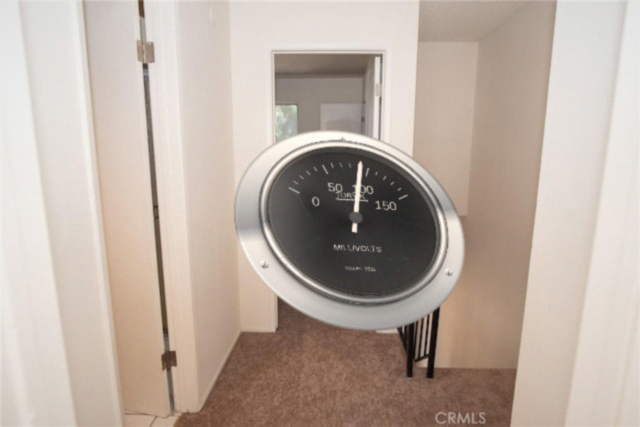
90 (mV)
